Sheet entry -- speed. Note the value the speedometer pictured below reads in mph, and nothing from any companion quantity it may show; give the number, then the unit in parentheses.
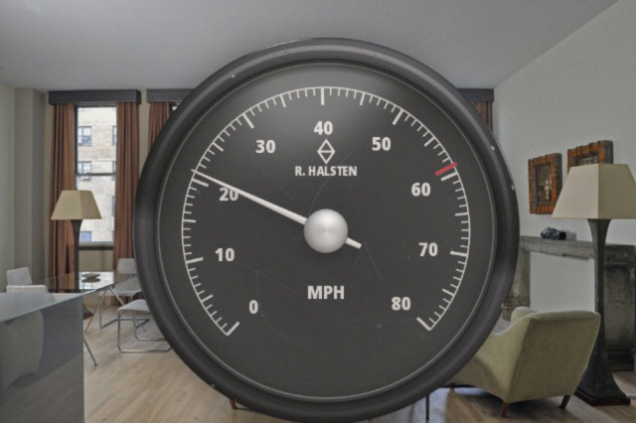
21 (mph)
